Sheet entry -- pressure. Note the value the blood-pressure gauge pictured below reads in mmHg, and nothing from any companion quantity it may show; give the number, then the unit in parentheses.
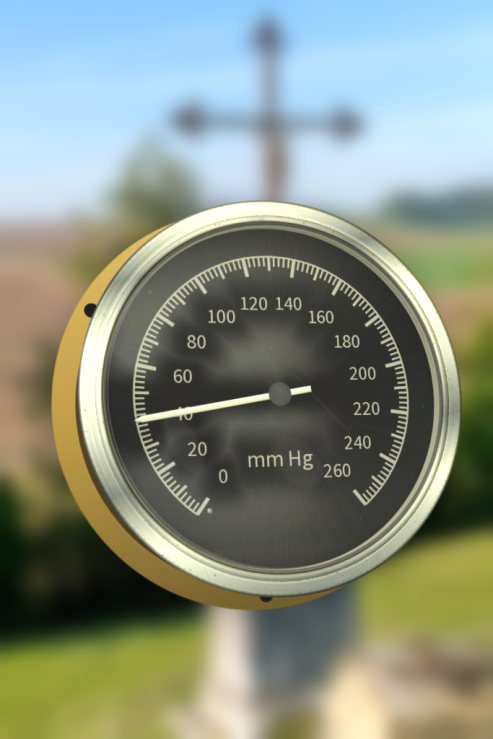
40 (mmHg)
